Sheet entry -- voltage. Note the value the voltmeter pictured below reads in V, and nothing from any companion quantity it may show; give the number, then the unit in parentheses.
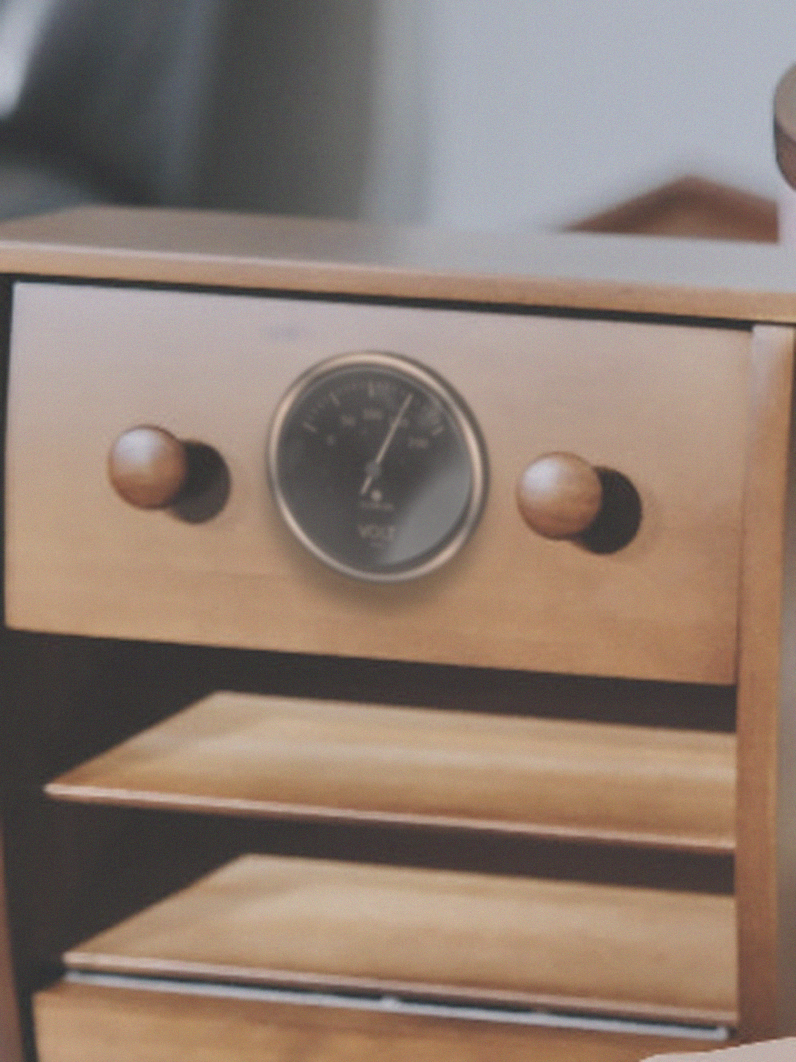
150 (V)
